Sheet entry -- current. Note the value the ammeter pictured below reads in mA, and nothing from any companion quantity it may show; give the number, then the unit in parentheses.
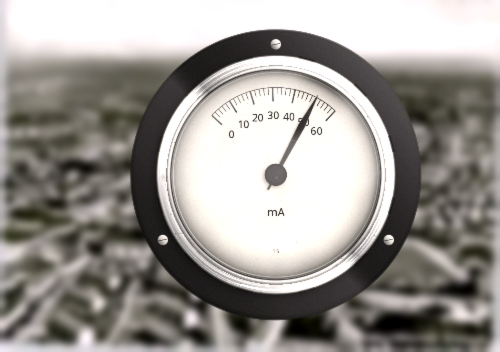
50 (mA)
